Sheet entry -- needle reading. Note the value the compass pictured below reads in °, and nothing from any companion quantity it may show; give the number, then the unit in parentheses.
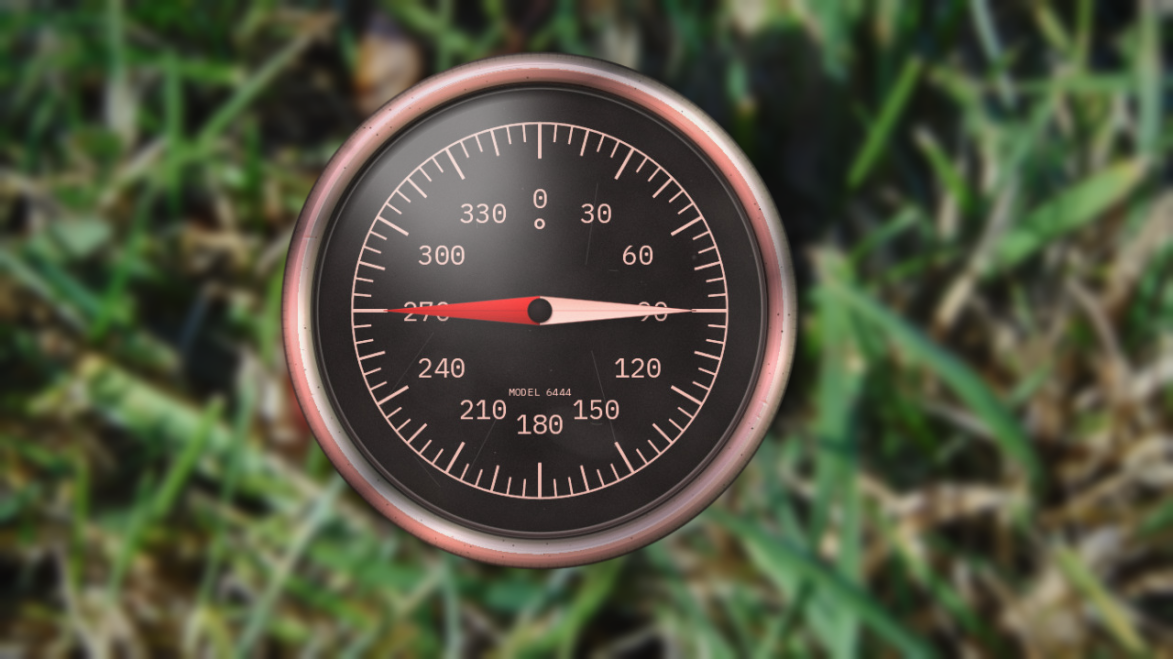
270 (°)
